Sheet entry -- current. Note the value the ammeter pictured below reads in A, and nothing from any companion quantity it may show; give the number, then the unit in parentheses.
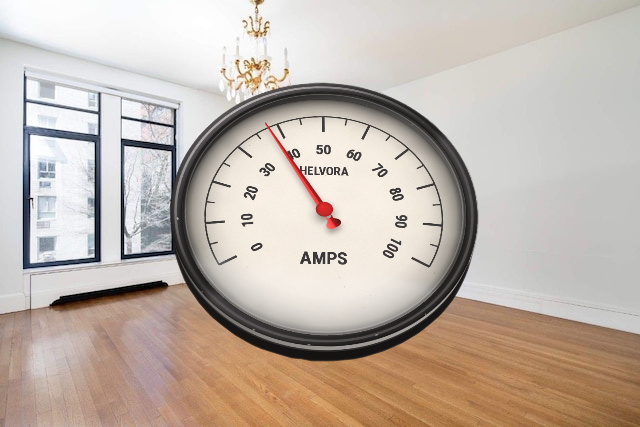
37.5 (A)
